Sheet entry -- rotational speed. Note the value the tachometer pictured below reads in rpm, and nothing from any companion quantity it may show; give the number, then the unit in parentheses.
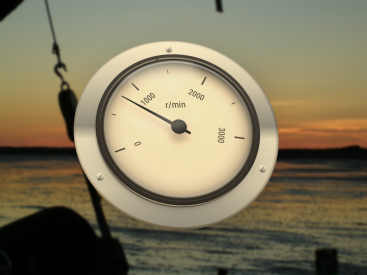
750 (rpm)
